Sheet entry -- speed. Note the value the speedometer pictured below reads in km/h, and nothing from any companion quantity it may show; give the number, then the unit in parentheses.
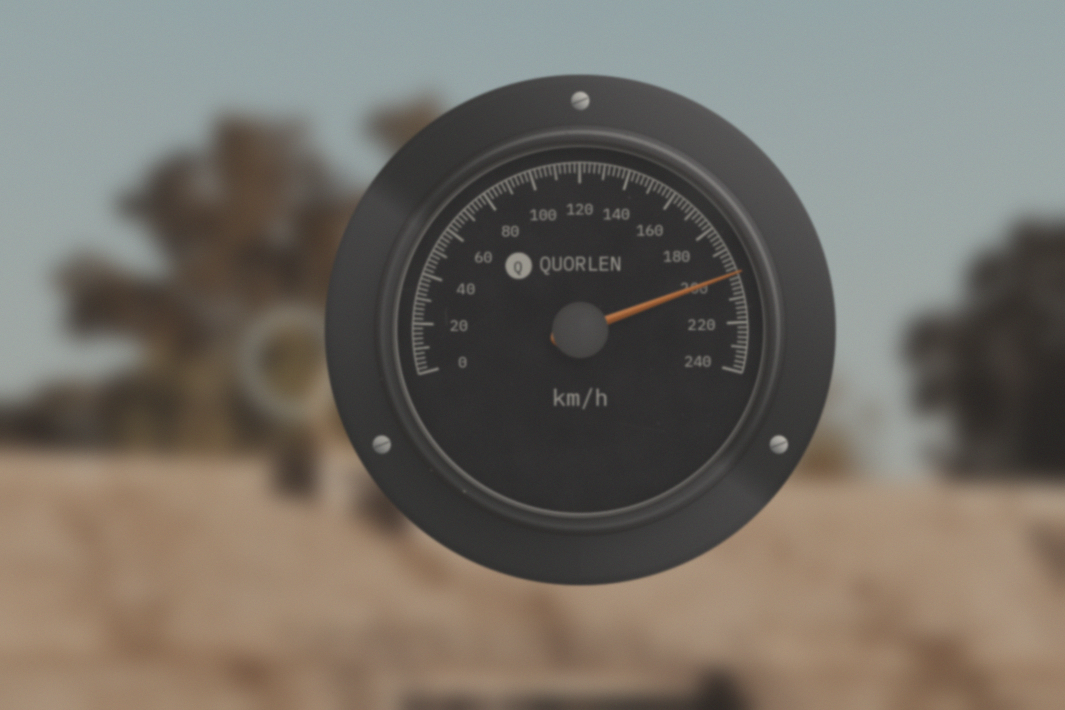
200 (km/h)
